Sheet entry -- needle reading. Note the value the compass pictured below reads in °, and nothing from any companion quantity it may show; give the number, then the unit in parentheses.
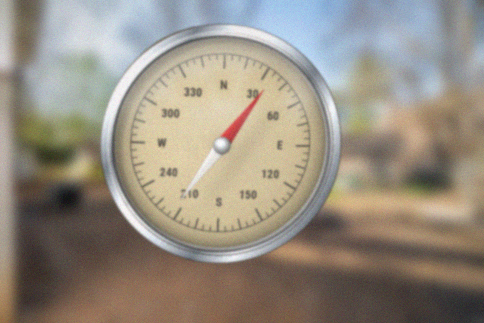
35 (°)
